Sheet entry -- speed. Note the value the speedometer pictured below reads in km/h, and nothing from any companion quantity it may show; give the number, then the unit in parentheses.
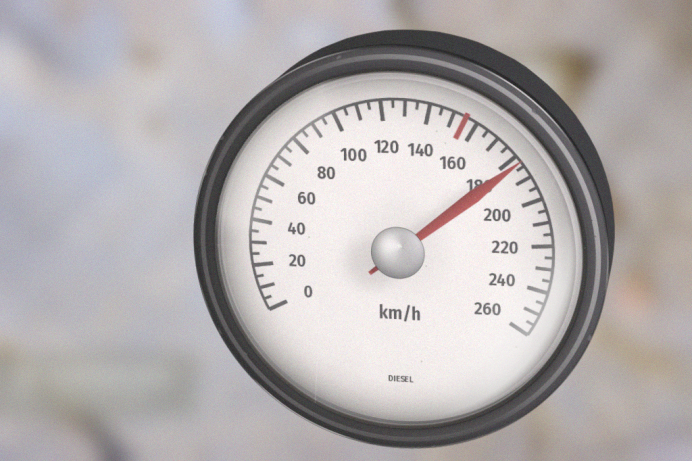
182.5 (km/h)
